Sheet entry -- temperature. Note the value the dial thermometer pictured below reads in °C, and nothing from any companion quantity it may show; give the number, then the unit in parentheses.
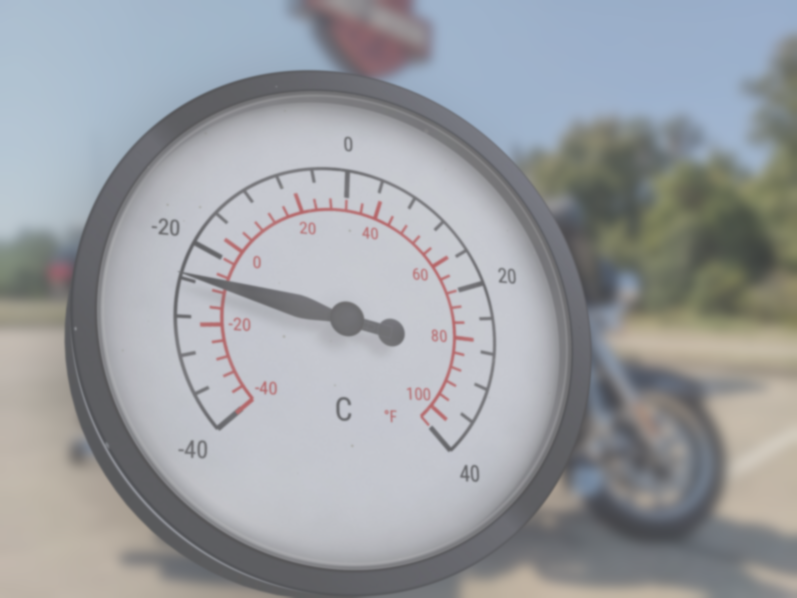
-24 (°C)
